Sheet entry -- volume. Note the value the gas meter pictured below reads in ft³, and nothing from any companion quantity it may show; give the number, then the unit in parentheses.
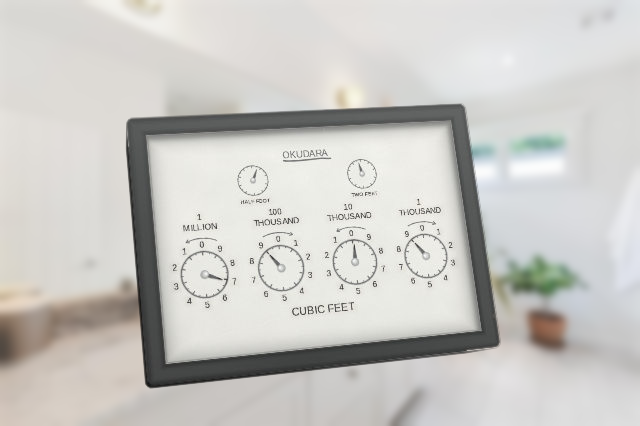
689900 (ft³)
